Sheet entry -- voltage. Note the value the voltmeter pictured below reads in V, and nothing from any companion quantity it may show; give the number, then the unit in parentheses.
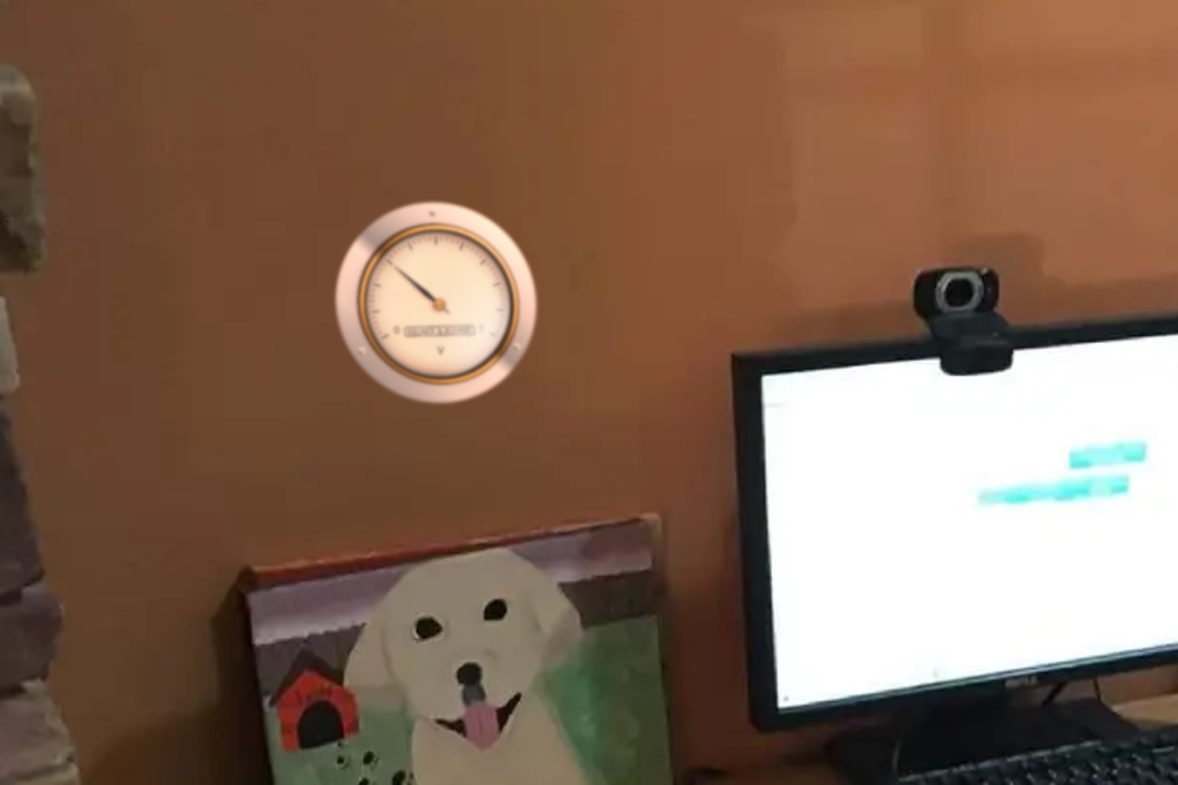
0.3 (V)
